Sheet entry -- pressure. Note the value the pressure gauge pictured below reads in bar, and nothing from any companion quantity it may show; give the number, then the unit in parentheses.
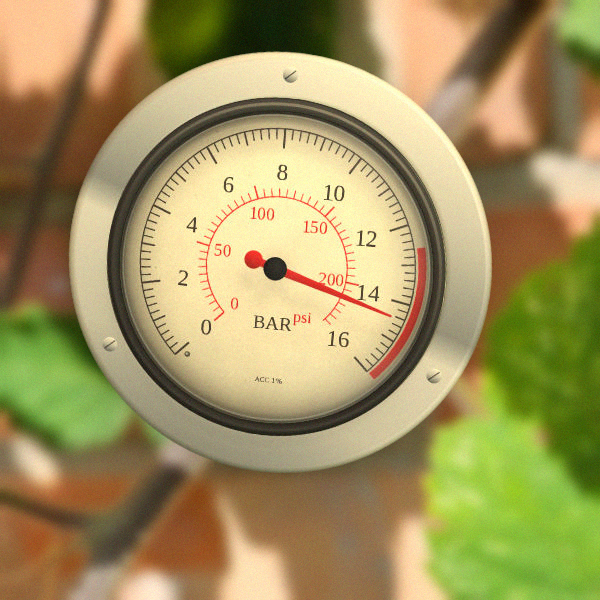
14.4 (bar)
